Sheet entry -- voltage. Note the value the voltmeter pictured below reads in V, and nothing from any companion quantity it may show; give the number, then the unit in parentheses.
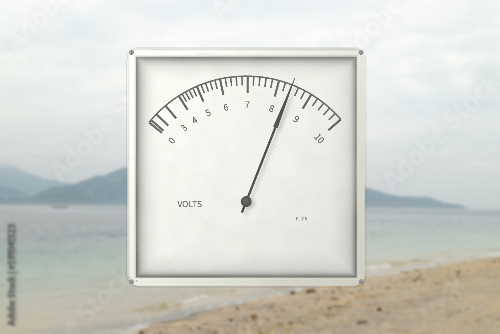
8.4 (V)
